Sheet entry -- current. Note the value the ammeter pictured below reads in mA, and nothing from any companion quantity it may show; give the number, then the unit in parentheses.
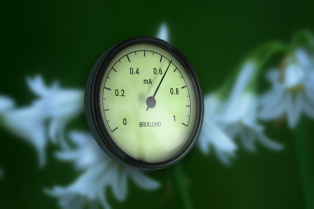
0.65 (mA)
